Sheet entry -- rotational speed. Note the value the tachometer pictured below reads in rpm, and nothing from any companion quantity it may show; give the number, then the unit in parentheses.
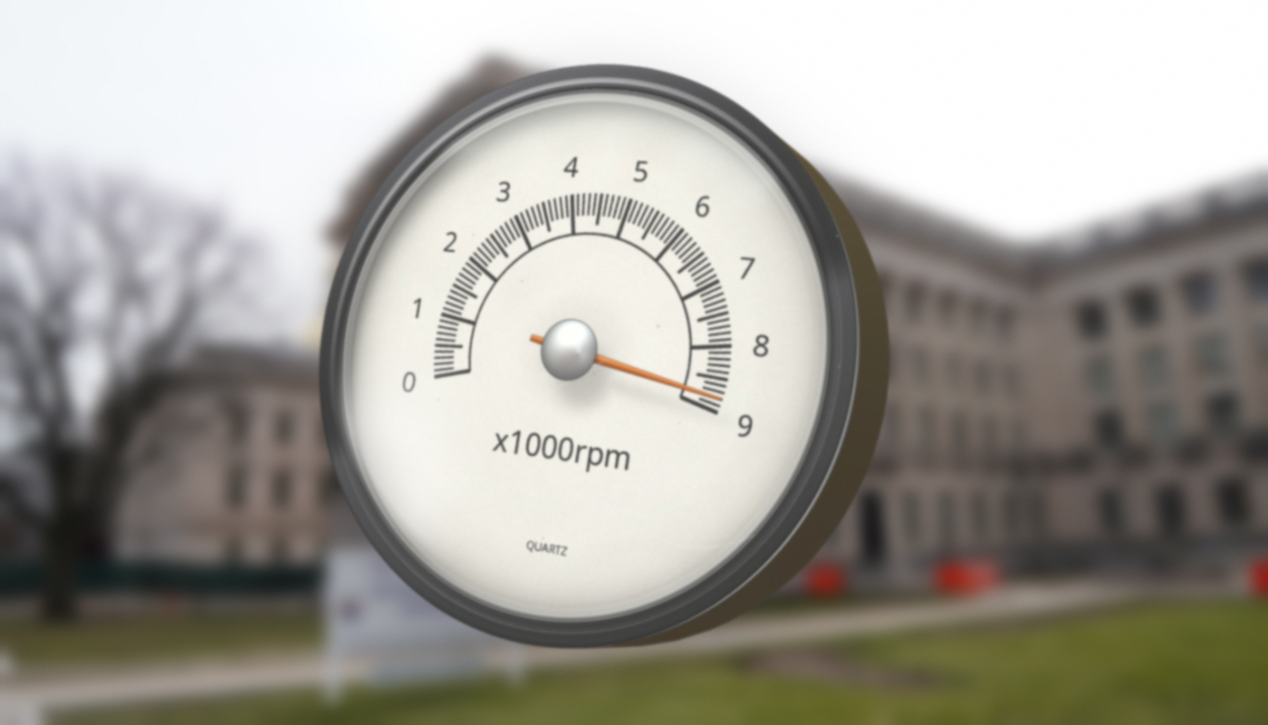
8800 (rpm)
